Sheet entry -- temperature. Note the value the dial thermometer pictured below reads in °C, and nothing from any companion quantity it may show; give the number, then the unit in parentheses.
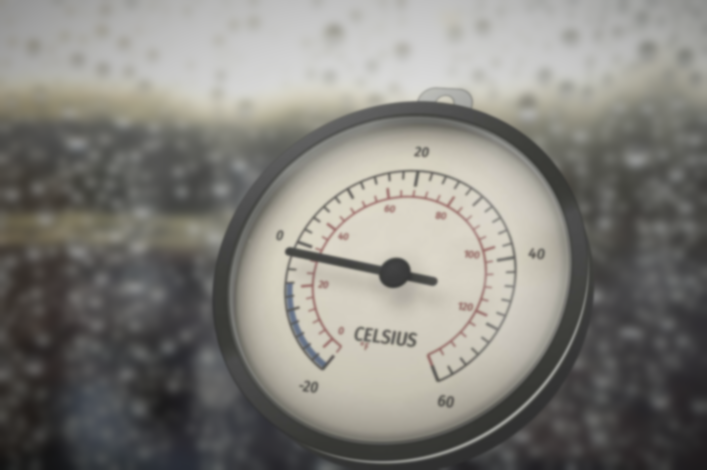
-2 (°C)
